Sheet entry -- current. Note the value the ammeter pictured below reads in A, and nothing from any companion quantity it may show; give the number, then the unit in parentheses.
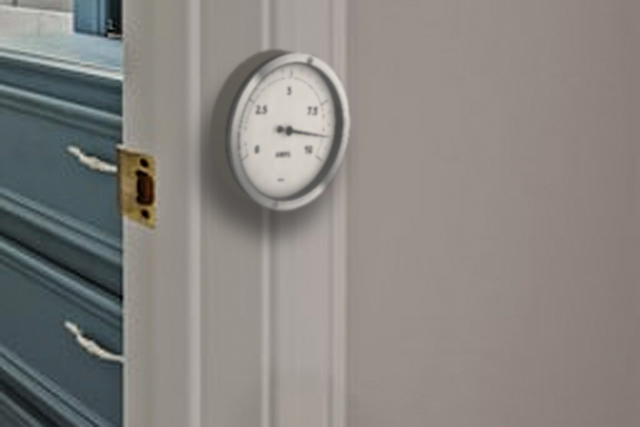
9 (A)
